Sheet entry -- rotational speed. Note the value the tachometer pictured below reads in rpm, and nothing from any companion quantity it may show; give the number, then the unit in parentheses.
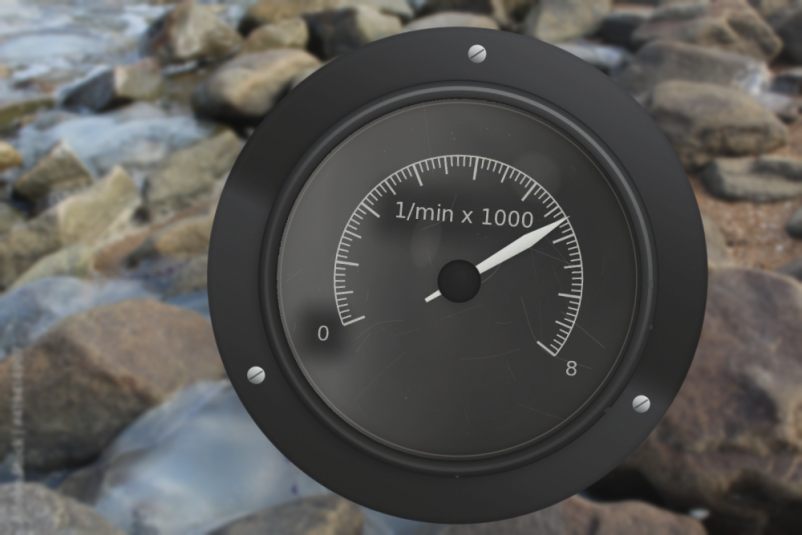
5700 (rpm)
